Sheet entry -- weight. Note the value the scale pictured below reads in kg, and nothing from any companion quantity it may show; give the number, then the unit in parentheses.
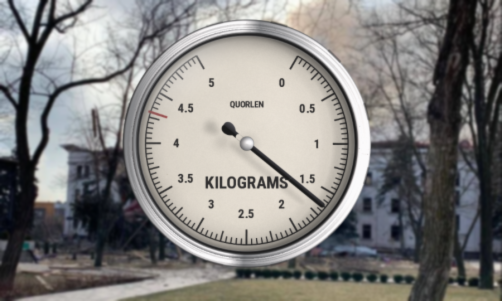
1.65 (kg)
